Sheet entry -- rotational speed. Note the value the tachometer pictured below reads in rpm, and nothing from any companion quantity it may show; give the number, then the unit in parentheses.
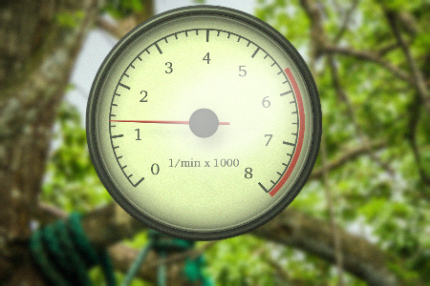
1300 (rpm)
